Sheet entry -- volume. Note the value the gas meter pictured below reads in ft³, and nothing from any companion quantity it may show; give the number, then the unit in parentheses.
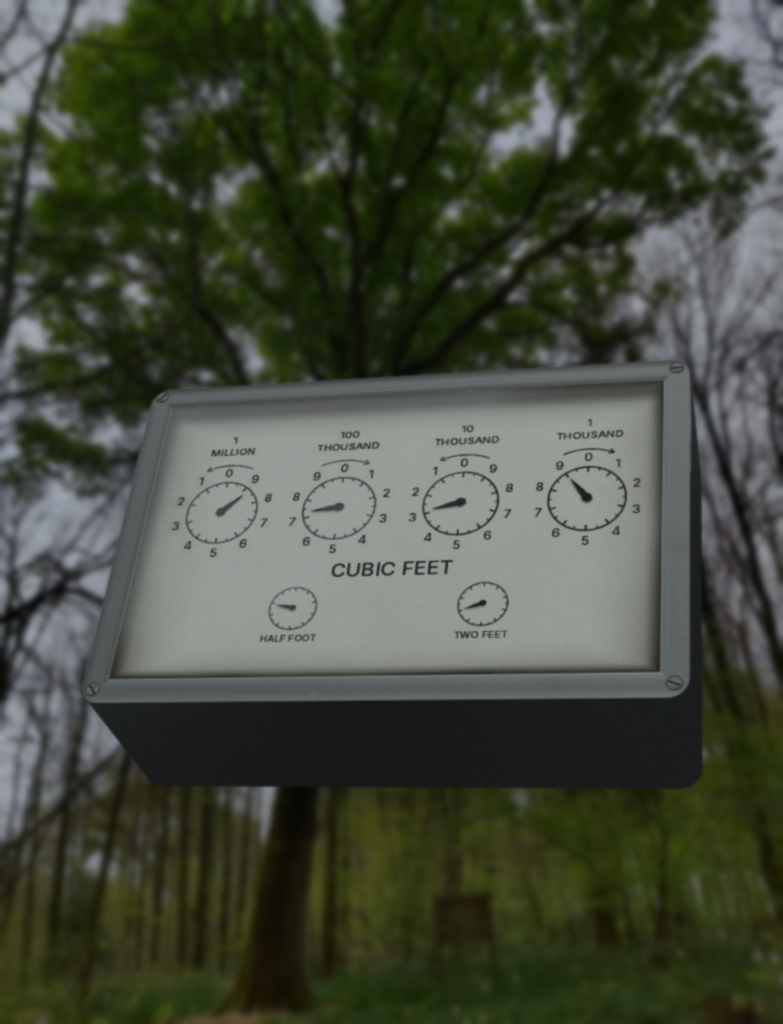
872900 (ft³)
